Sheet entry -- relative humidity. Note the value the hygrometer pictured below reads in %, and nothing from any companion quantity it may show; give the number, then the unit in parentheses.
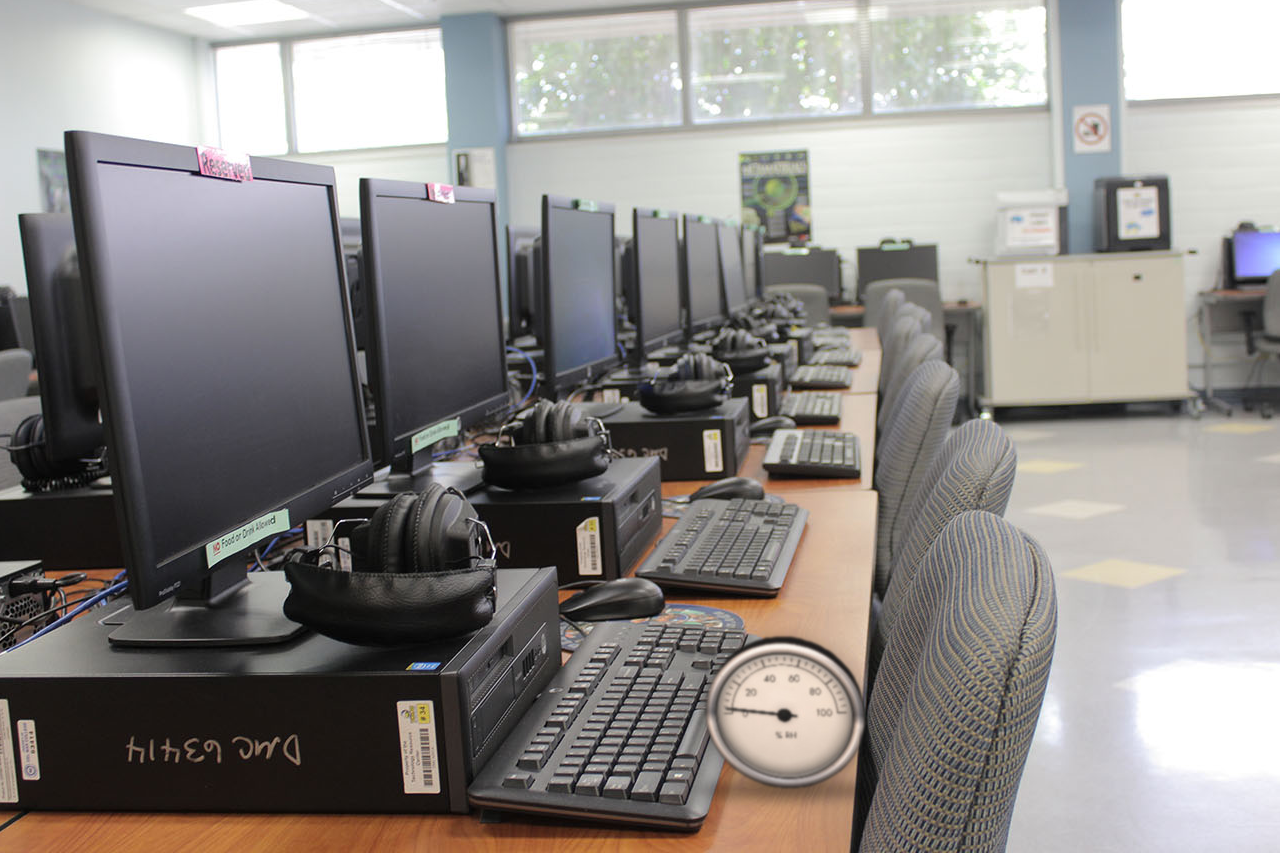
4 (%)
